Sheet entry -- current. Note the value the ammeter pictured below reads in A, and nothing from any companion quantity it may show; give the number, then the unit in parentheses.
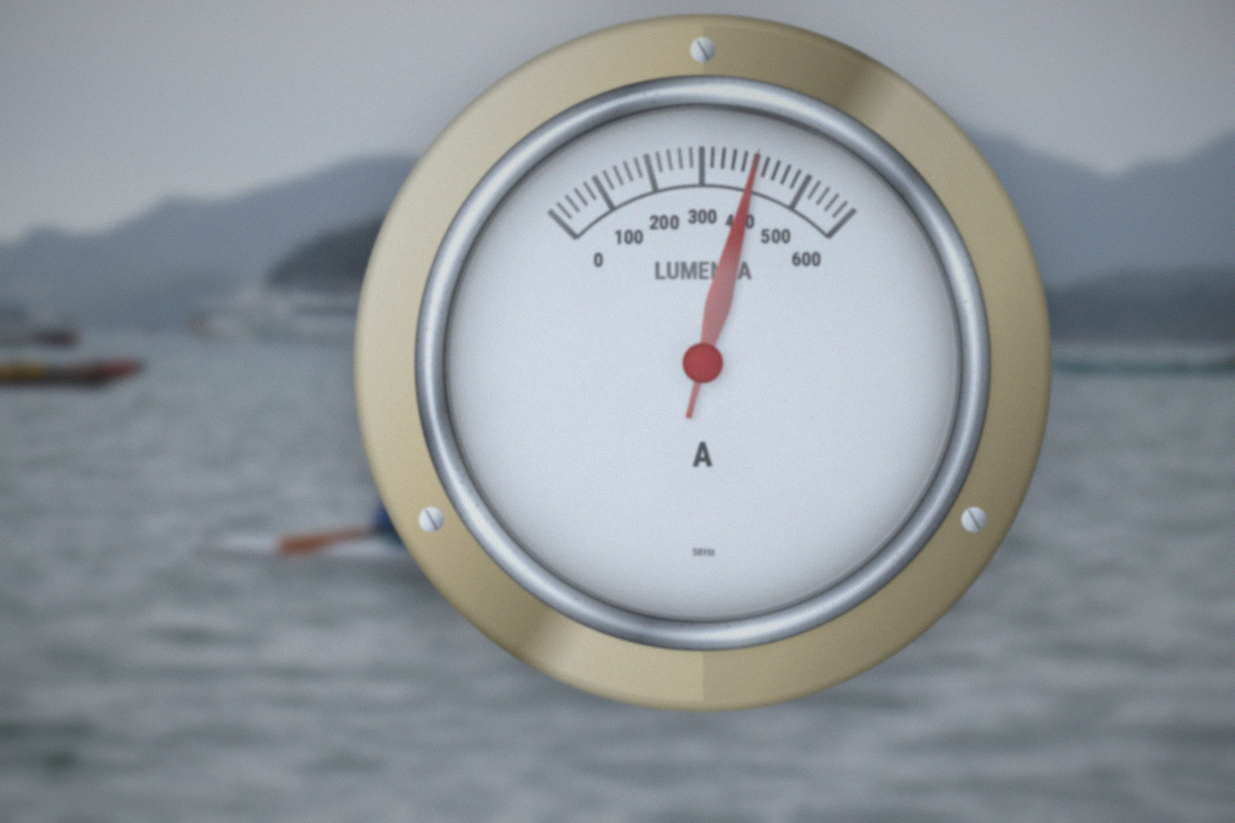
400 (A)
